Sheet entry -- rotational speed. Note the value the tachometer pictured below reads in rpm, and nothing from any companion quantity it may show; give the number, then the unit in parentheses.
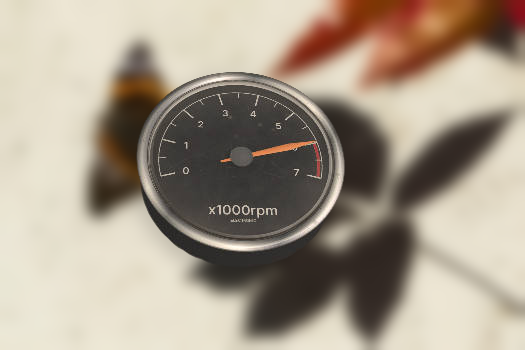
6000 (rpm)
